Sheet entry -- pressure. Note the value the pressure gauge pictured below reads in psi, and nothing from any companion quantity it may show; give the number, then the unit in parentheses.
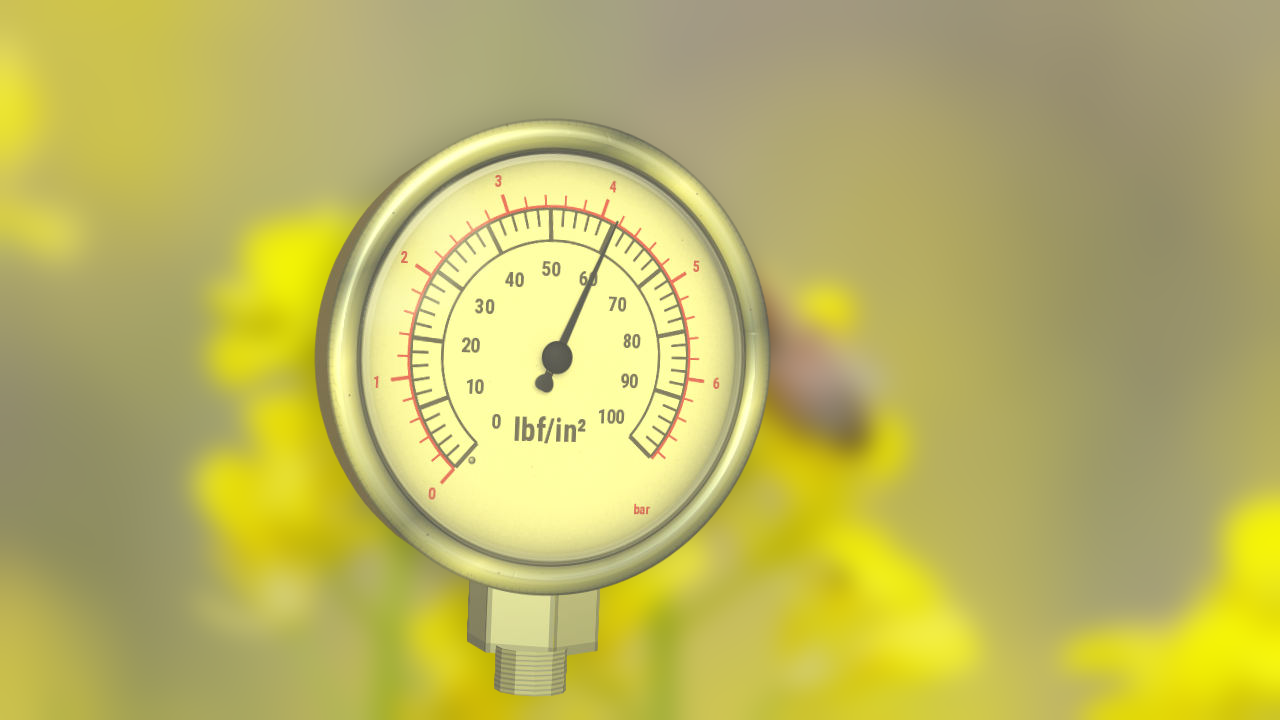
60 (psi)
